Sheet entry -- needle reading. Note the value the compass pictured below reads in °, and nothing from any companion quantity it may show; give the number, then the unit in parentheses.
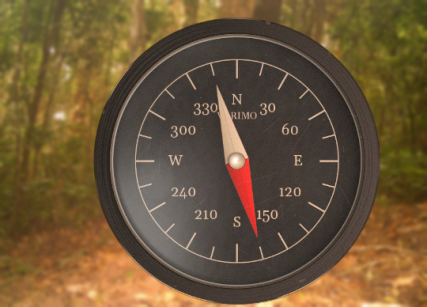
165 (°)
